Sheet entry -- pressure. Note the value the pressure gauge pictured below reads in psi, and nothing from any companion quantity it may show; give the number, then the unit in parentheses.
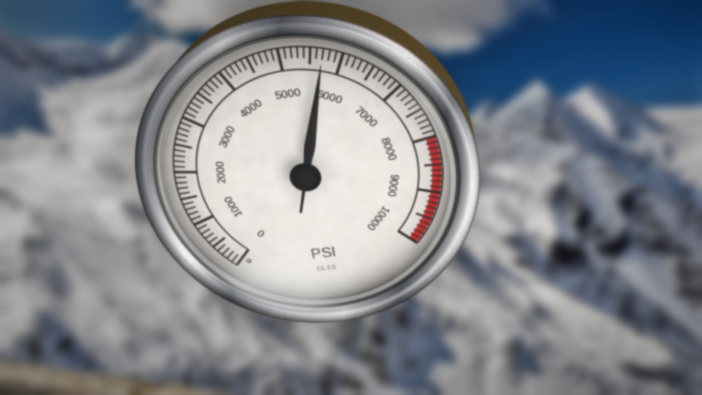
5700 (psi)
